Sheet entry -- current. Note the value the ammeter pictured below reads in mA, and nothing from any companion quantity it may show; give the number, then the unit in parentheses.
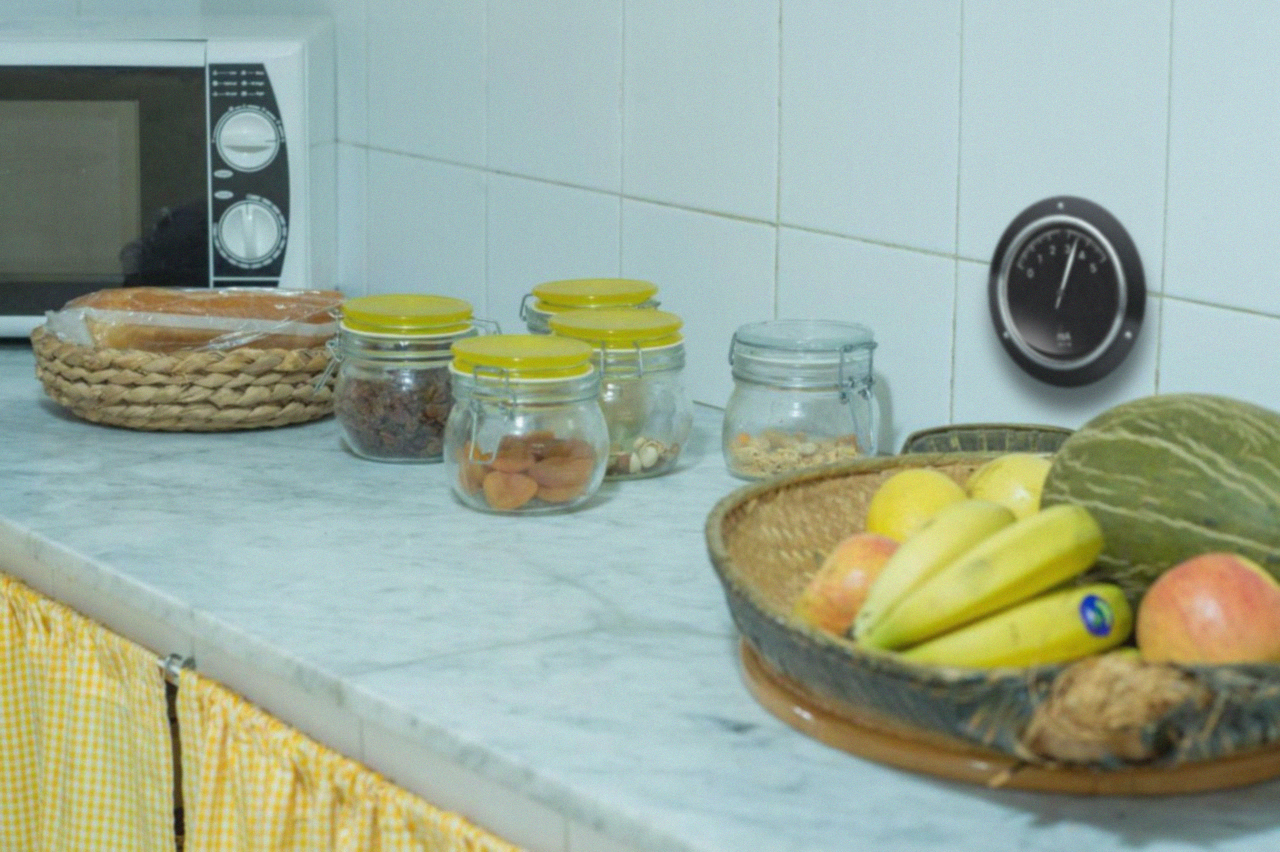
3.5 (mA)
